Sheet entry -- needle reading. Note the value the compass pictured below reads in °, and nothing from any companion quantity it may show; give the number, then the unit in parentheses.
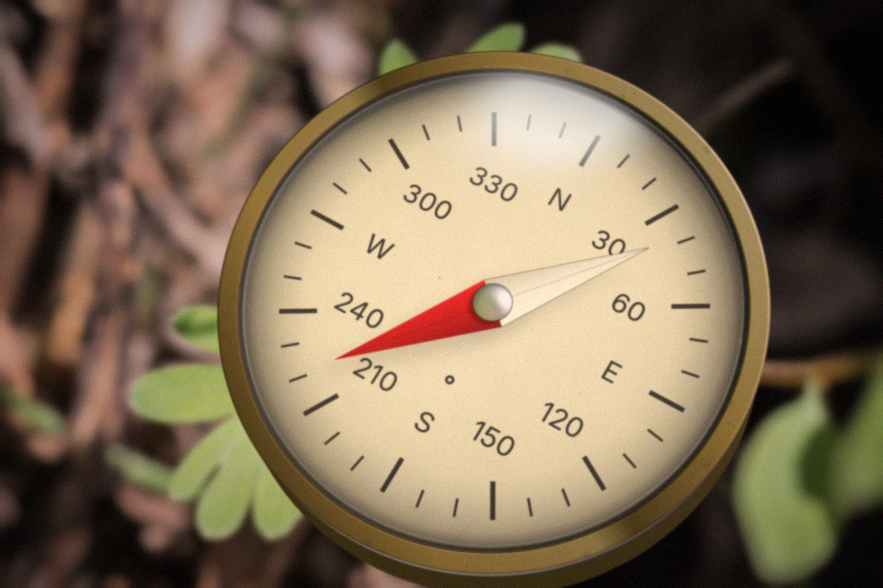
220 (°)
